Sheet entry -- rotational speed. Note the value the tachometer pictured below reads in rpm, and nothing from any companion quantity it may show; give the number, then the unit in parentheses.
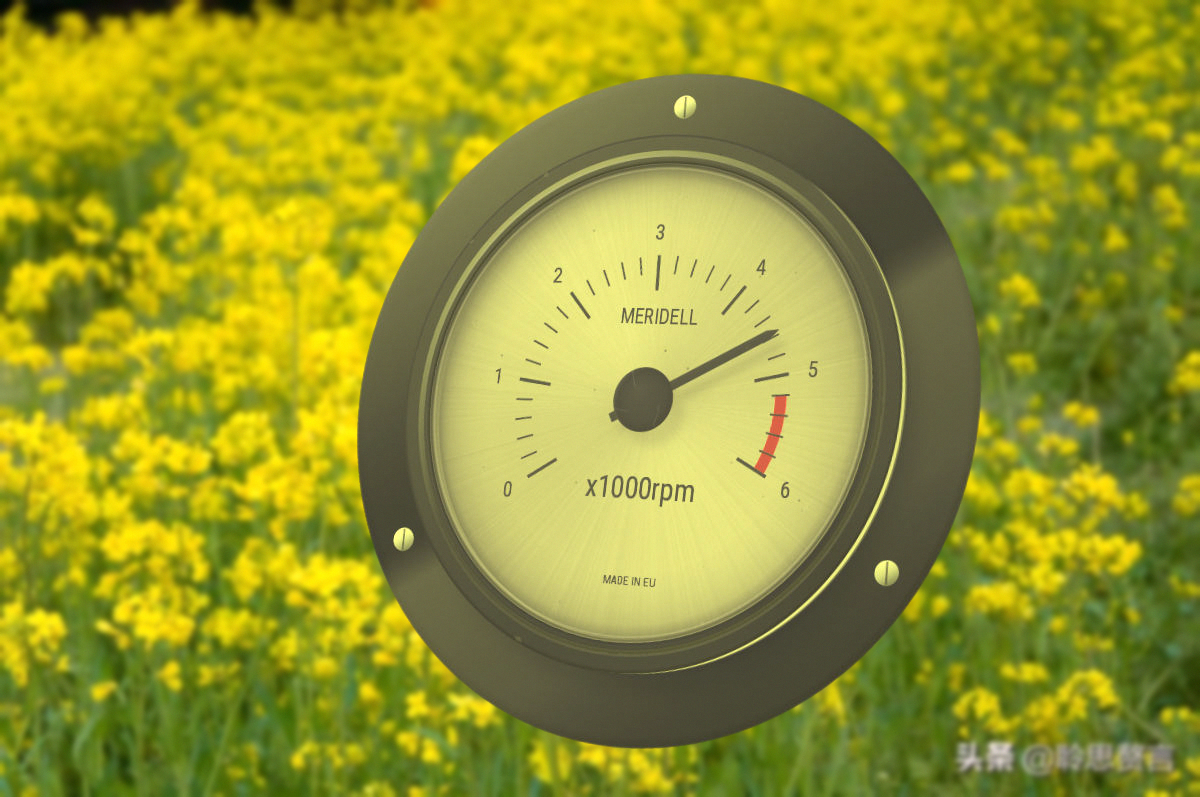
4600 (rpm)
